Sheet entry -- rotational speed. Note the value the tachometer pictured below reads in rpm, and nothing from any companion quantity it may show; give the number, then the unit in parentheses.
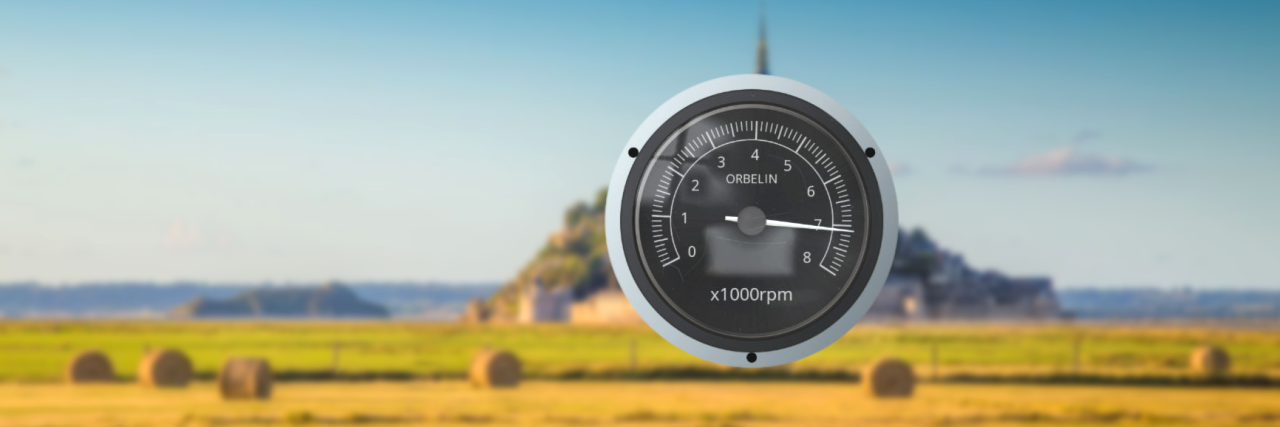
7100 (rpm)
